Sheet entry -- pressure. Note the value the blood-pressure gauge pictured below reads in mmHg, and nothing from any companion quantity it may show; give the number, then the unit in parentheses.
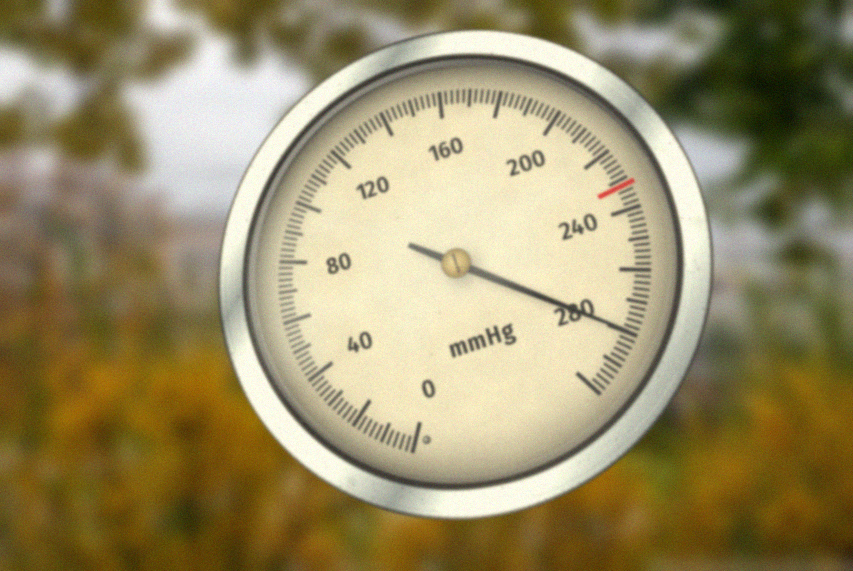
280 (mmHg)
